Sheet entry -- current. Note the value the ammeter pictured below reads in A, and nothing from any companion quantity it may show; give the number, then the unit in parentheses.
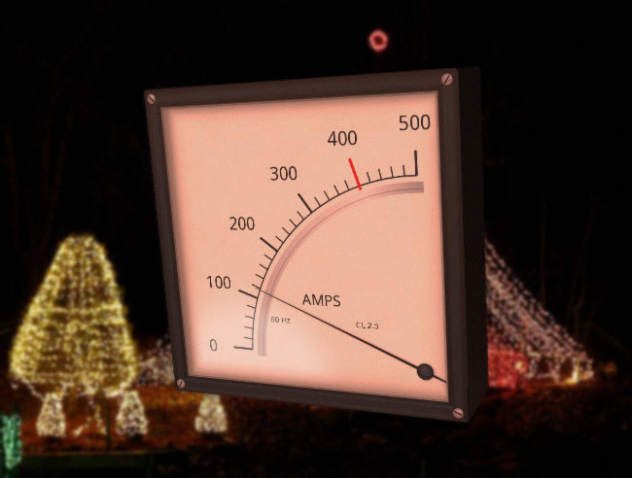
120 (A)
